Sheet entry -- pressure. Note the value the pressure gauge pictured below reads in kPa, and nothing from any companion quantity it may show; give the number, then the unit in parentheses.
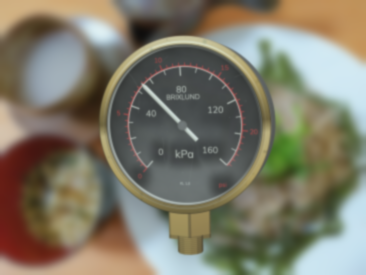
55 (kPa)
